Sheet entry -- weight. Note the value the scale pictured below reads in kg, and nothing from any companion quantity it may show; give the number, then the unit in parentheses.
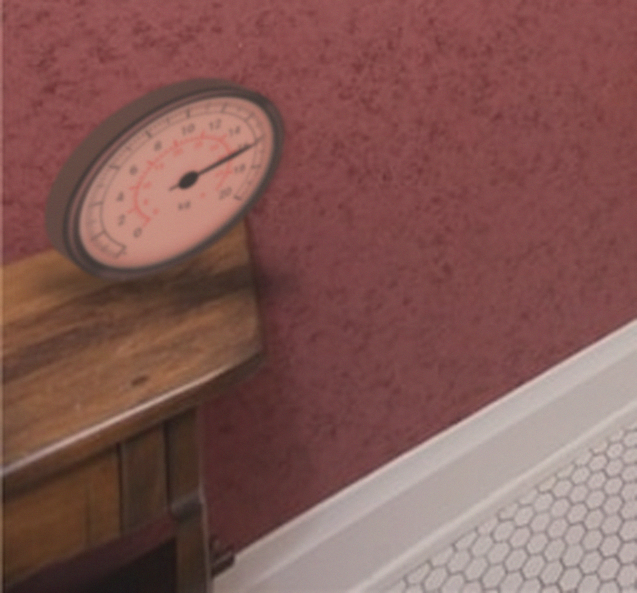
16 (kg)
